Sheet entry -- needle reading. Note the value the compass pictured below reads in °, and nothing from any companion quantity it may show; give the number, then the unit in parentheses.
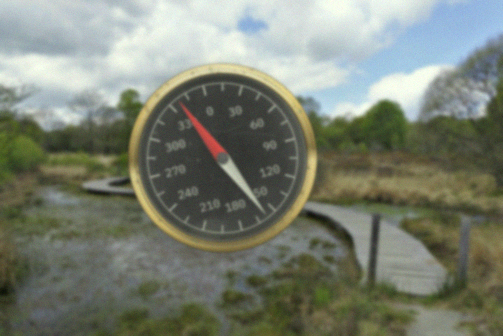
337.5 (°)
